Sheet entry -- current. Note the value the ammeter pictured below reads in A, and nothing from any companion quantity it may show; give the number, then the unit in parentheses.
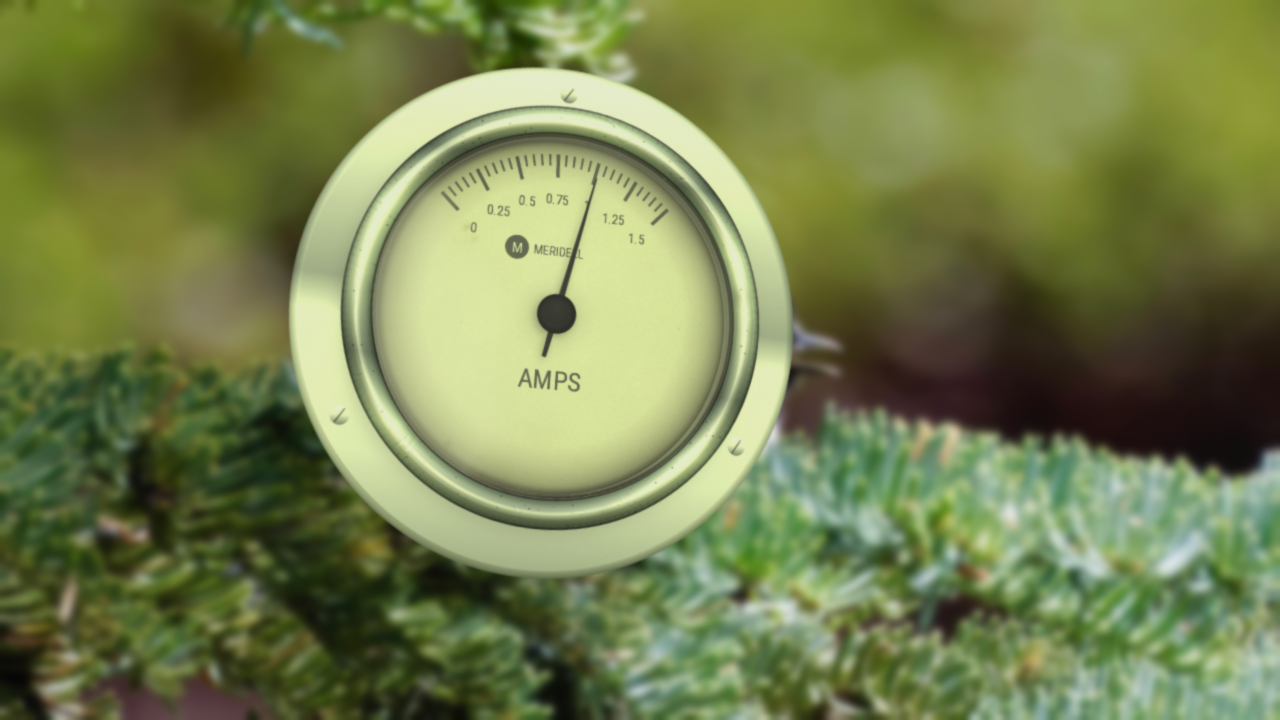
1 (A)
